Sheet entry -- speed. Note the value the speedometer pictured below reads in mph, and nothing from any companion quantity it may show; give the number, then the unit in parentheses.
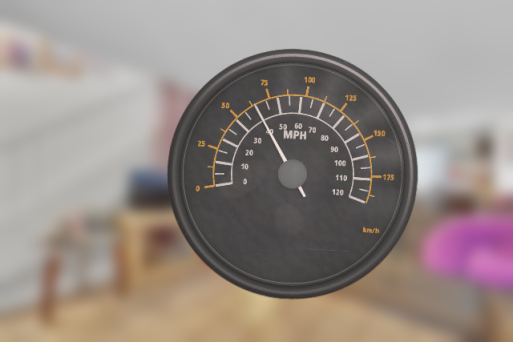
40 (mph)
